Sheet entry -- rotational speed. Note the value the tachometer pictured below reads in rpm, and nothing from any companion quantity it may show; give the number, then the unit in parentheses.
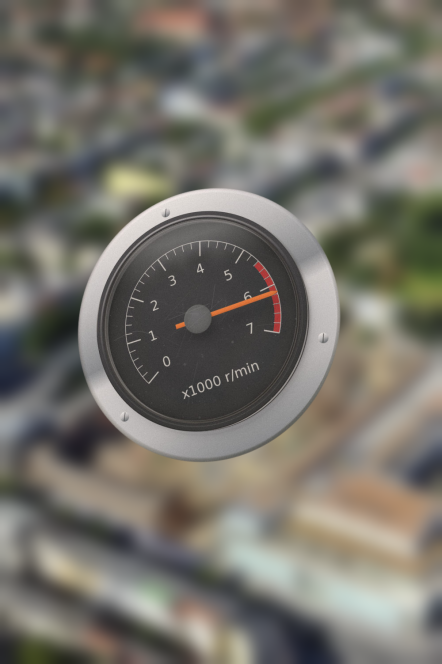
6200 (rpm)
